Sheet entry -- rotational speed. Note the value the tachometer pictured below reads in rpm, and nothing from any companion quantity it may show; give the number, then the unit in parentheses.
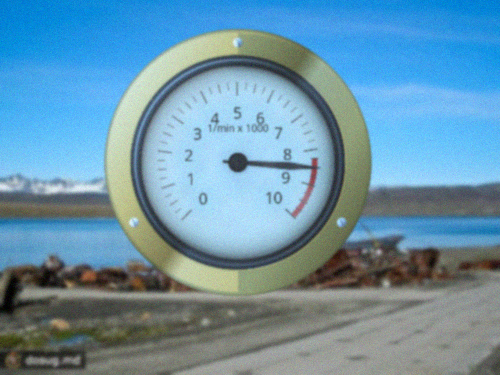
8500 (rpm)
